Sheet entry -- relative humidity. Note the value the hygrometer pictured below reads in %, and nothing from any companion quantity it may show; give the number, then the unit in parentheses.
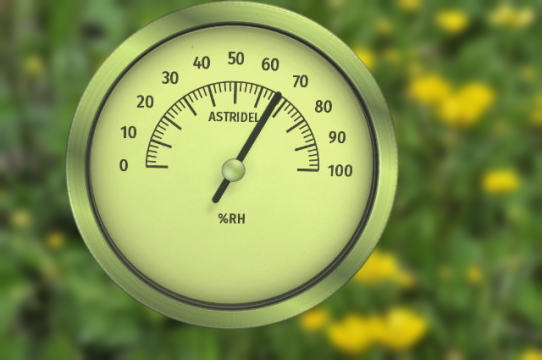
66 (%)
